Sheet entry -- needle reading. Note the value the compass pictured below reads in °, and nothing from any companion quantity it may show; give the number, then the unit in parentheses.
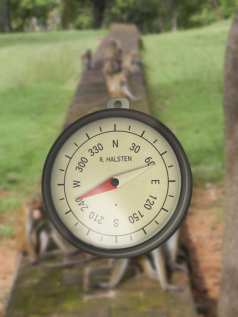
247.5 (°)
